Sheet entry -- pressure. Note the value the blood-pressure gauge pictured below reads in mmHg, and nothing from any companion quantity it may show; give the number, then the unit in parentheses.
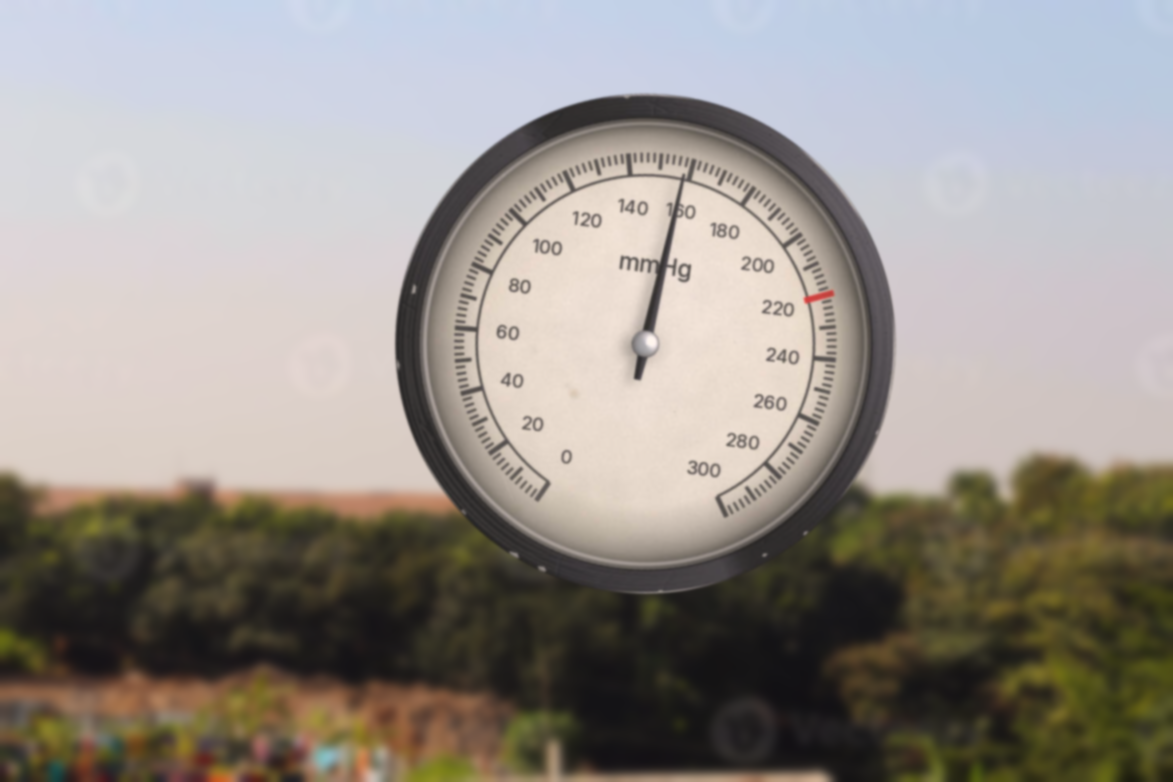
158 (mmHg)
